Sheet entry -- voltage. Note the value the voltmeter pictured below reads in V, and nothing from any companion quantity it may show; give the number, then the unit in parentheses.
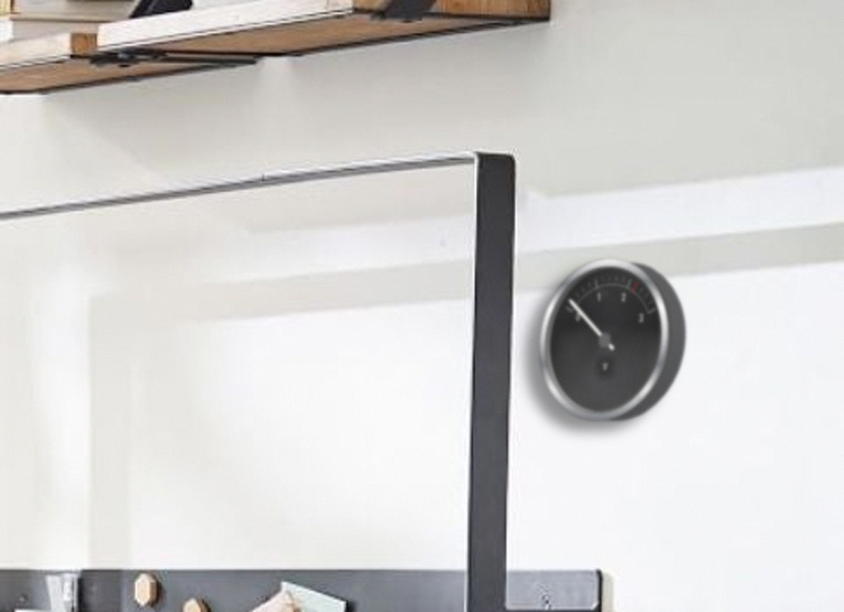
0.2 (V)
